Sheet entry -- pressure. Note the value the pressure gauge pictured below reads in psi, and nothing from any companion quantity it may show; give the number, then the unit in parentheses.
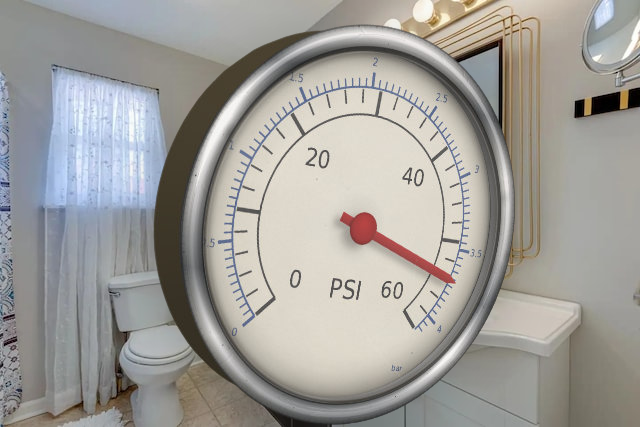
54 (psi)
